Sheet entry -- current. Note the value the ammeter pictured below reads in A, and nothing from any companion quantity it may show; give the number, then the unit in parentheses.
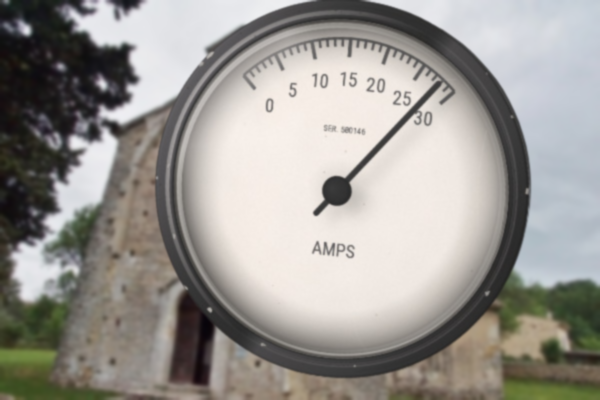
28 (A)
